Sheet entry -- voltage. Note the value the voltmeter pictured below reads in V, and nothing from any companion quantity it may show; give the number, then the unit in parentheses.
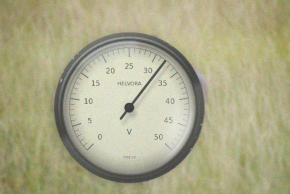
32 (V)
